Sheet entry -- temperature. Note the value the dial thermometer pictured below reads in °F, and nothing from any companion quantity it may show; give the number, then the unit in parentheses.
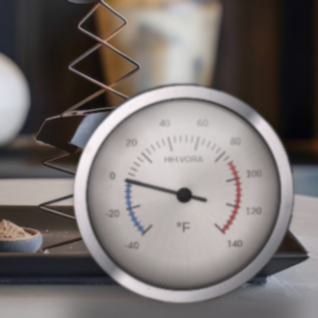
0 (°F)
